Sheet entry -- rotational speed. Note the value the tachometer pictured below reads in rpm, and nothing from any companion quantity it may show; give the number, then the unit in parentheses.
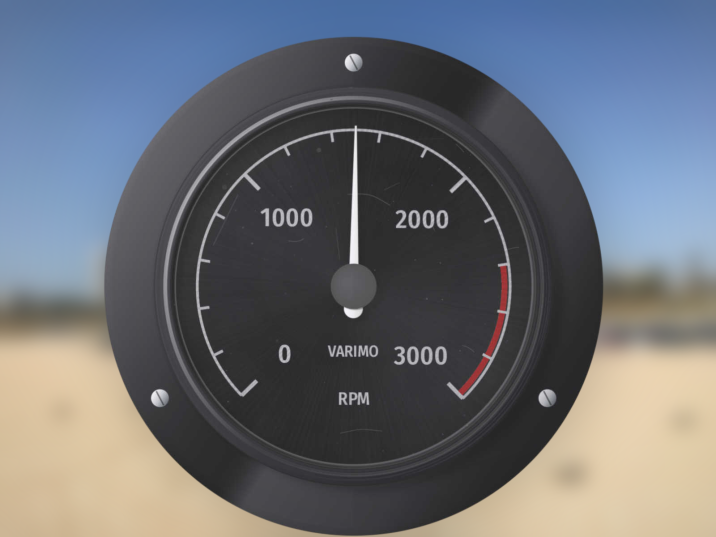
1500 (rpm)
